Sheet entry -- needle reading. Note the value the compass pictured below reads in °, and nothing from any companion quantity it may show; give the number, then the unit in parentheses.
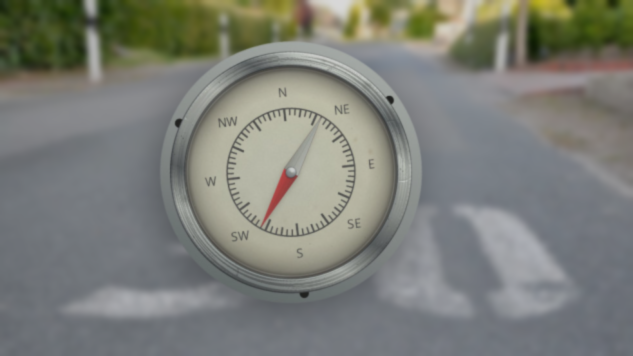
215 (°)
